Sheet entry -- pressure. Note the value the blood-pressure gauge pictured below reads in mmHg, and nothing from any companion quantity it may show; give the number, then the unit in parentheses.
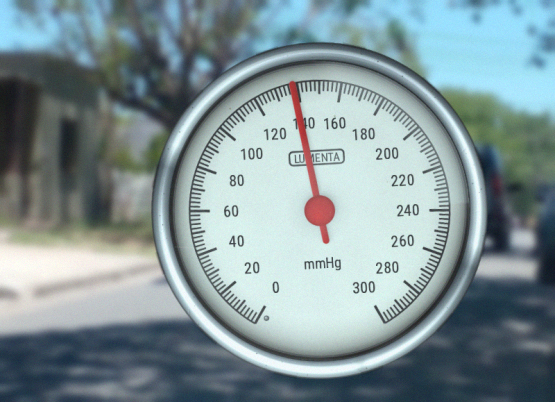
138 (mmHg)
